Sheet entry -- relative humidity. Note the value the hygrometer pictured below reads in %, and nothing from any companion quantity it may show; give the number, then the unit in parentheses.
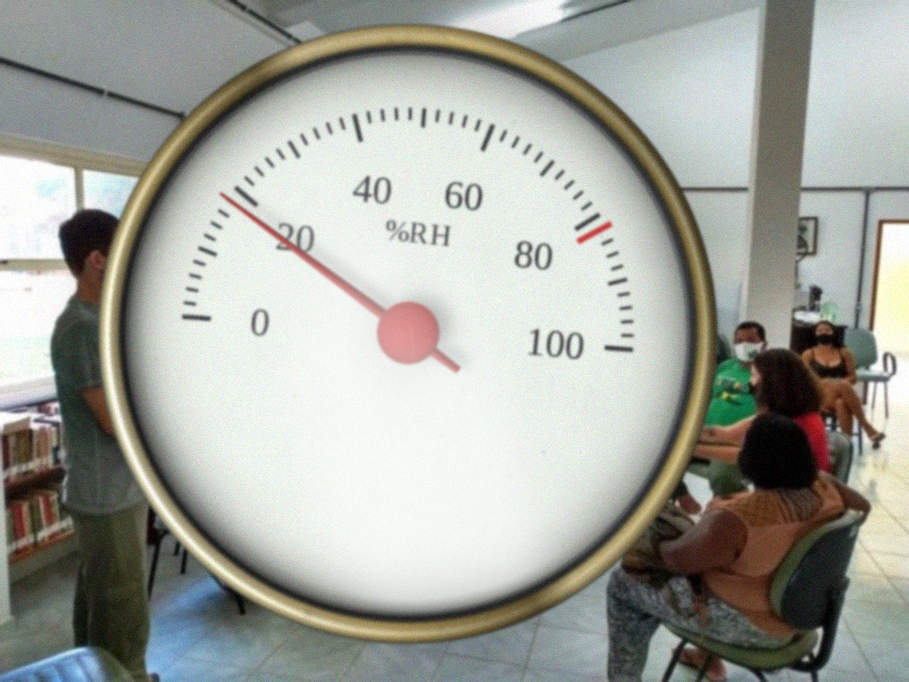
18 (%)
